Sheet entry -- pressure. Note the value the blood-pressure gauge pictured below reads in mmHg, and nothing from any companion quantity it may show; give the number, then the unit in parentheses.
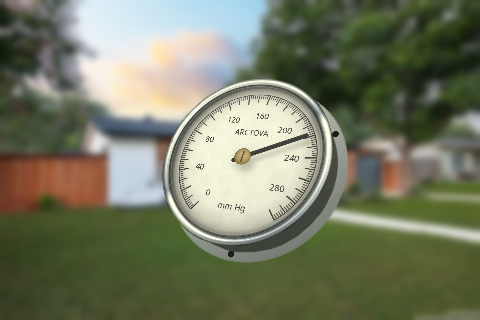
220 (mmHg)
